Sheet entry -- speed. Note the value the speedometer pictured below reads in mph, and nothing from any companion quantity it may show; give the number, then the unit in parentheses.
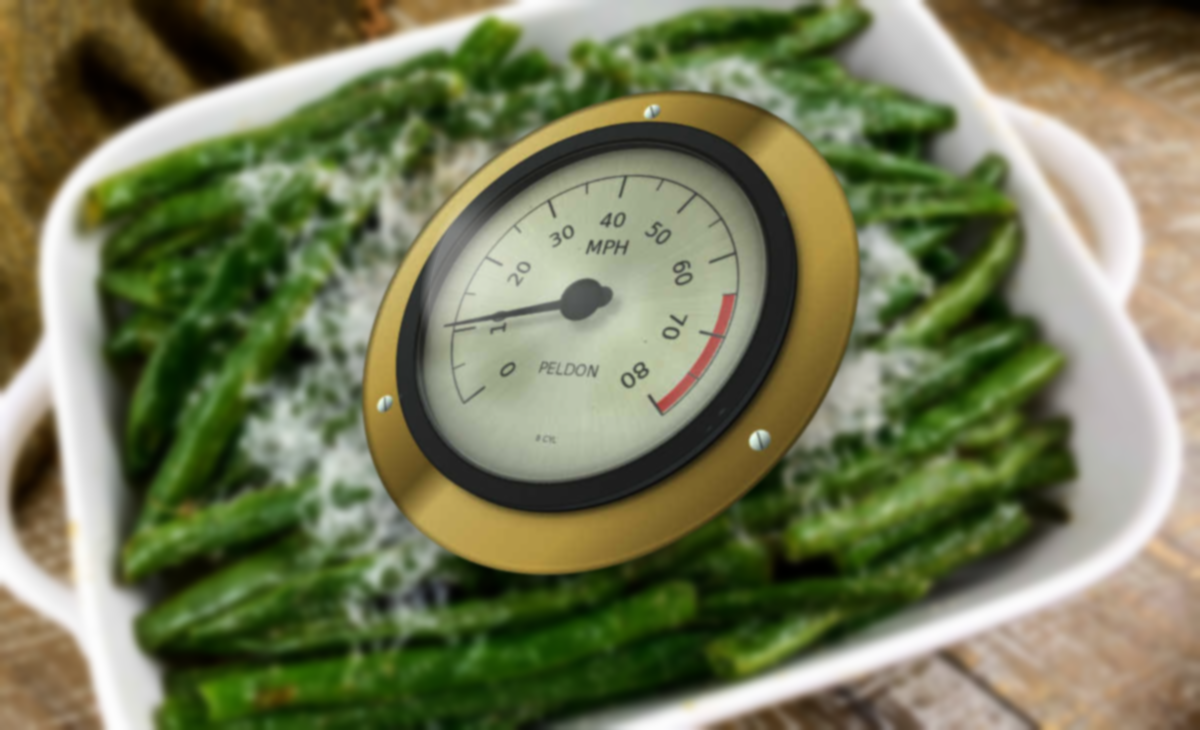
10 (mph)
